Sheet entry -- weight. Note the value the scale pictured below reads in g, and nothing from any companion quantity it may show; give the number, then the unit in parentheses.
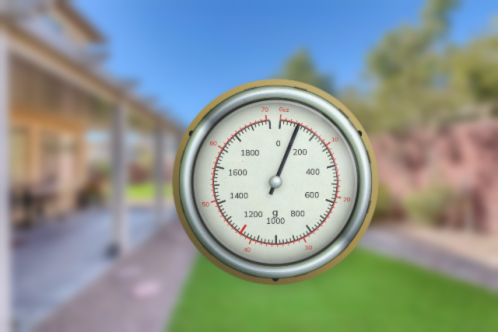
100 (g)
